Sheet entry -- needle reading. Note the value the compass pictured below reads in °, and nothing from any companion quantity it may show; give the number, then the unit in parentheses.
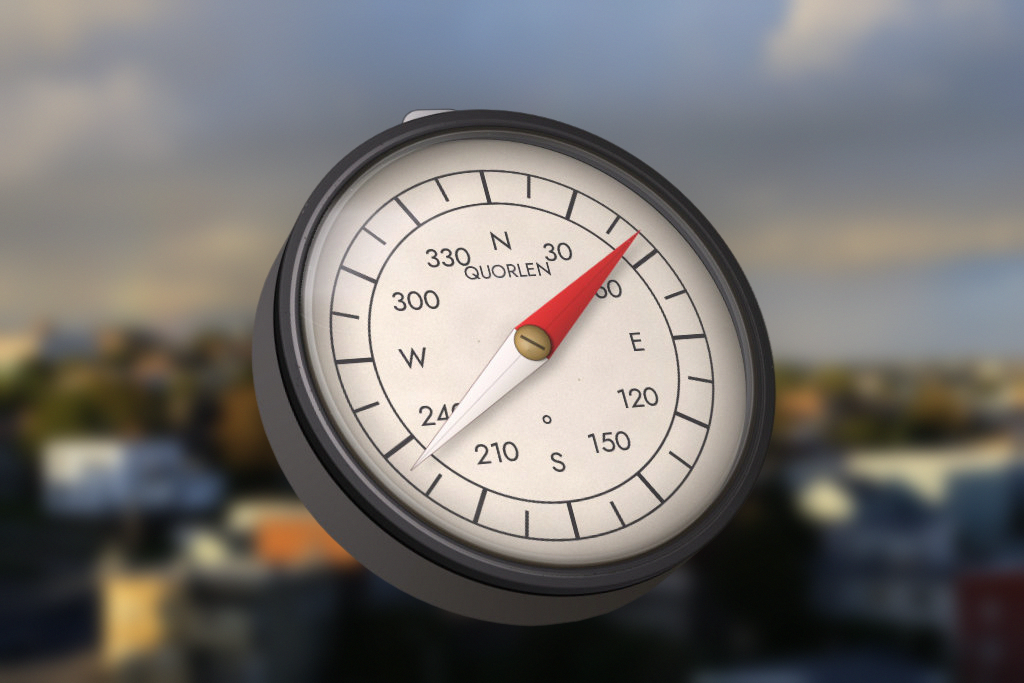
52.5 (°)
